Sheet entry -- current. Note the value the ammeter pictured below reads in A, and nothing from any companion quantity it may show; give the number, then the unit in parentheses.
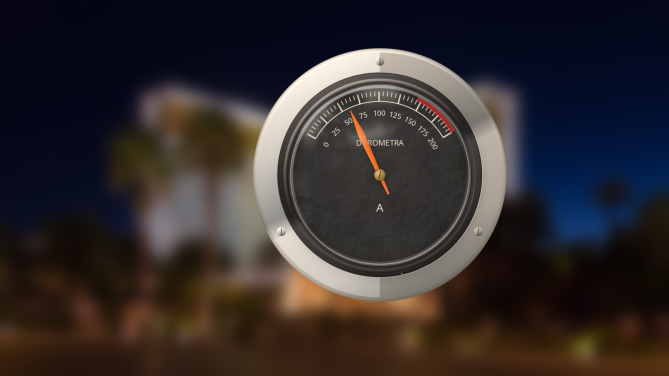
60 (A)
